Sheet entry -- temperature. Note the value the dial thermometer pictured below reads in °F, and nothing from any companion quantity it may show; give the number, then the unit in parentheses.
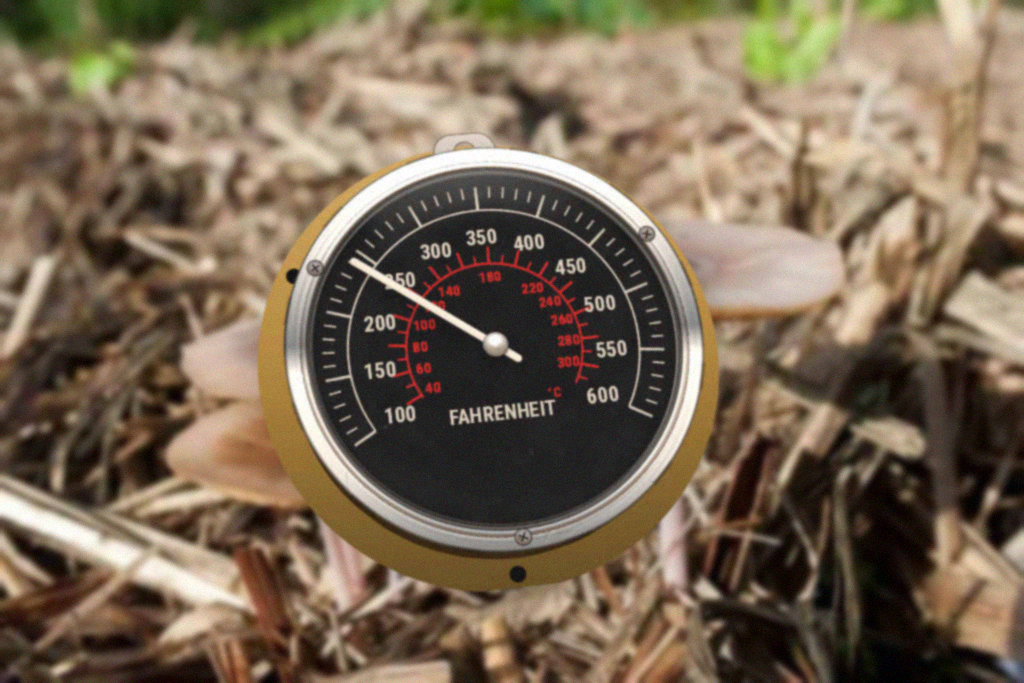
240 (°F)
